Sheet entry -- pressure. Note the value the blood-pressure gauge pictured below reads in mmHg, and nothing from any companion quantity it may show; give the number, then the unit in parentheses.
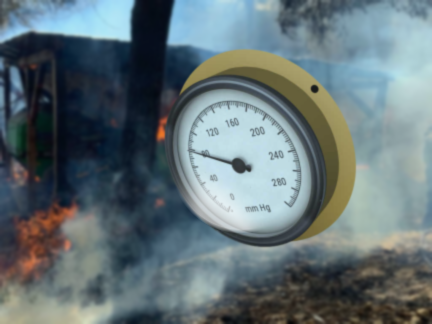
80 (mmHg)
